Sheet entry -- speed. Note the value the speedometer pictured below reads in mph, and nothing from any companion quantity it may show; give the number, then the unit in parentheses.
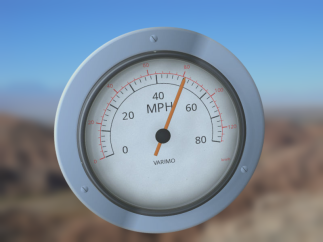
50 (mph)
